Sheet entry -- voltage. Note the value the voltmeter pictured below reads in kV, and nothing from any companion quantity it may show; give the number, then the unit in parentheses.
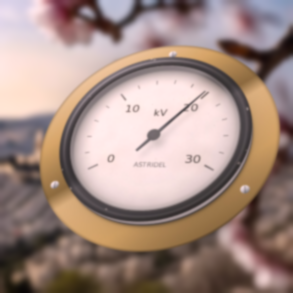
20 (kV)
